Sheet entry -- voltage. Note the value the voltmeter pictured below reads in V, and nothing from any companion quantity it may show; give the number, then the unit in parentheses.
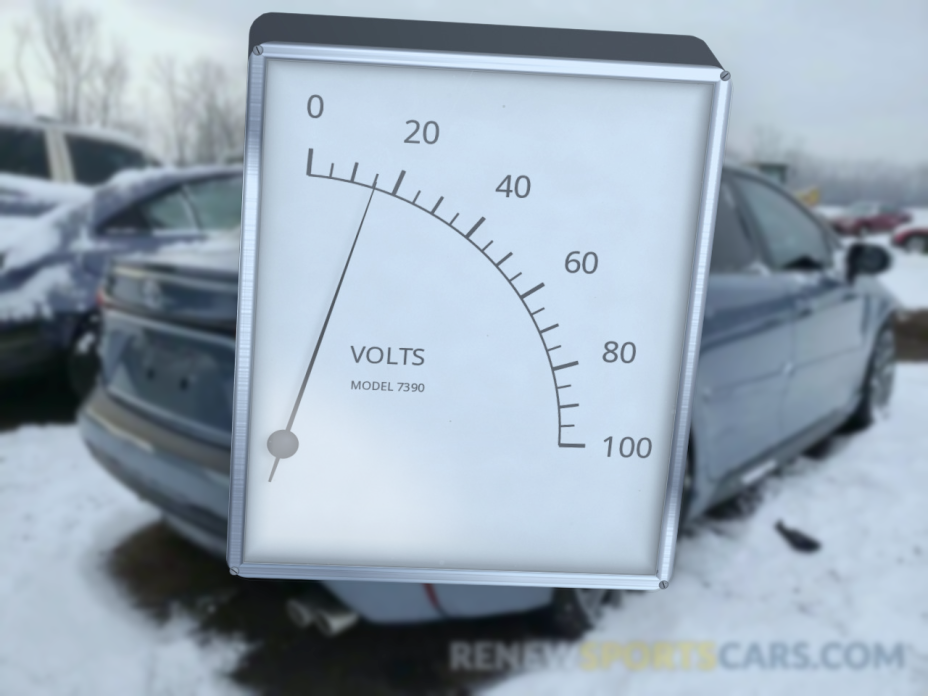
15 (V)
